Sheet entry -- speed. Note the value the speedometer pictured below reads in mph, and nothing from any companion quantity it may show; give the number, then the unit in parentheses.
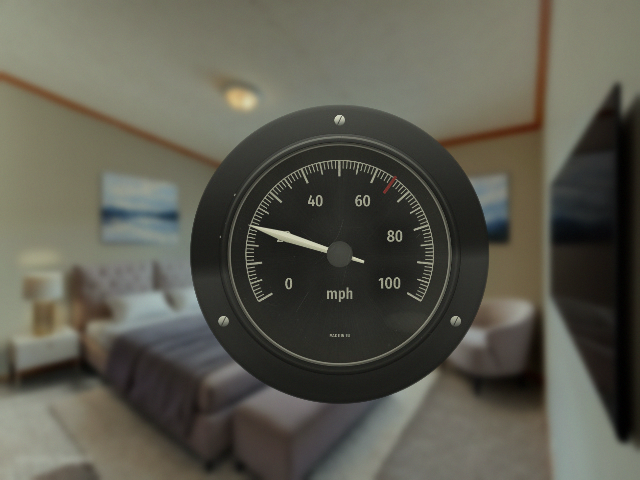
20 (mph)
